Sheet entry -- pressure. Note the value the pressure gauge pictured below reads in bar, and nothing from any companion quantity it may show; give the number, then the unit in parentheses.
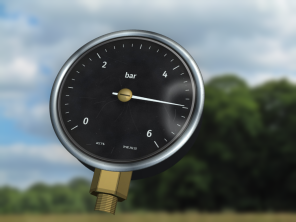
5 (bar)
